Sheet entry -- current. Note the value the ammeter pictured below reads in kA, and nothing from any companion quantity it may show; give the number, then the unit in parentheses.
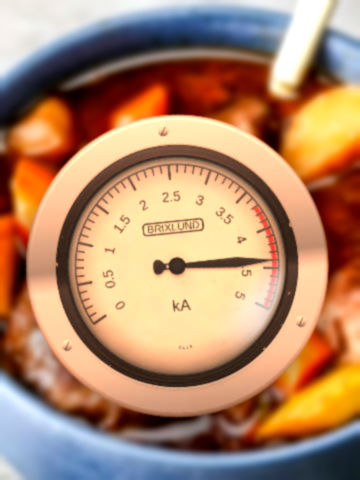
4.4 (kA)
